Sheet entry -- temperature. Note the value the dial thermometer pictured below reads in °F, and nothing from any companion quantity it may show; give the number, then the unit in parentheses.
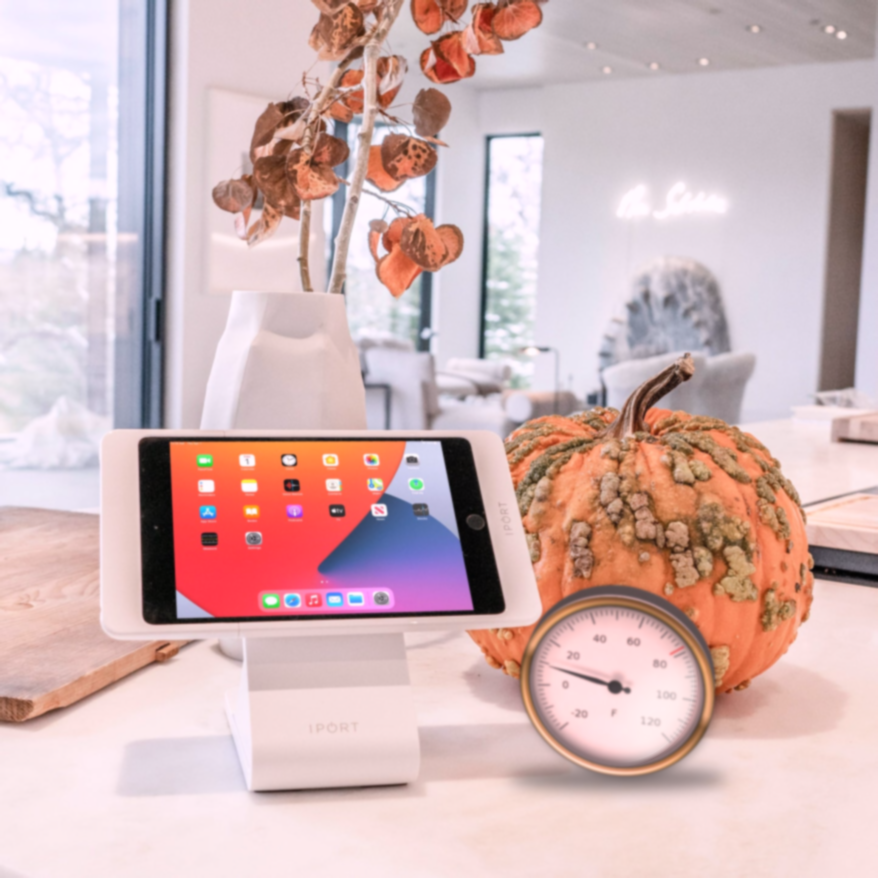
10 (°F)
